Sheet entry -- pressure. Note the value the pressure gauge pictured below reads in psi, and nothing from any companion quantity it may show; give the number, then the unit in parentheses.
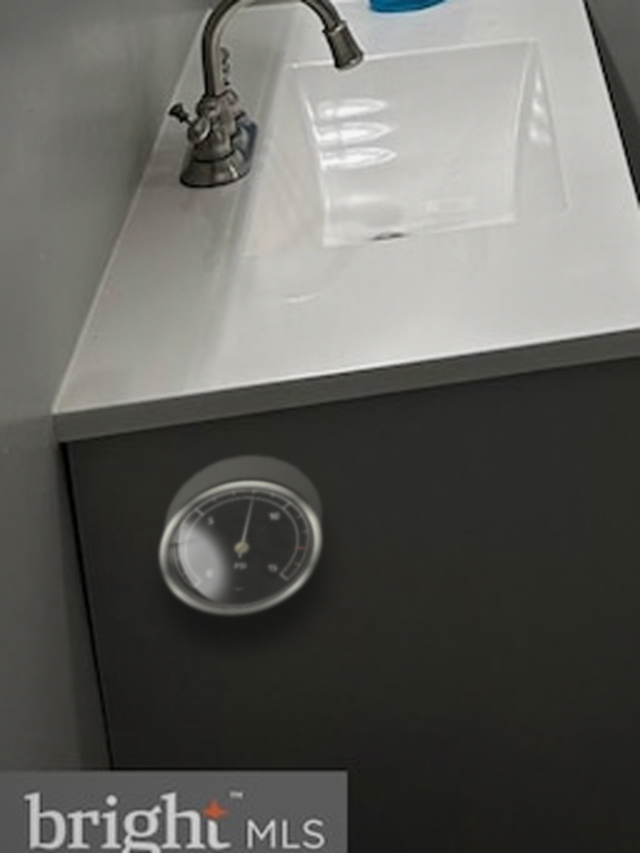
8 (psi)
